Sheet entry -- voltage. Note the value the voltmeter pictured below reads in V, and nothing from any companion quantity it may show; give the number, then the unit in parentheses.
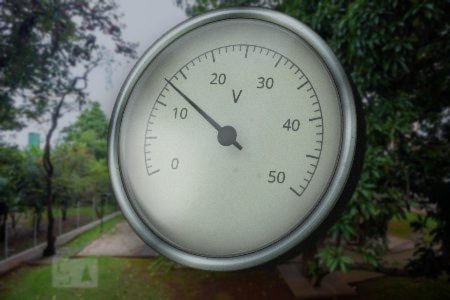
13 (V)
